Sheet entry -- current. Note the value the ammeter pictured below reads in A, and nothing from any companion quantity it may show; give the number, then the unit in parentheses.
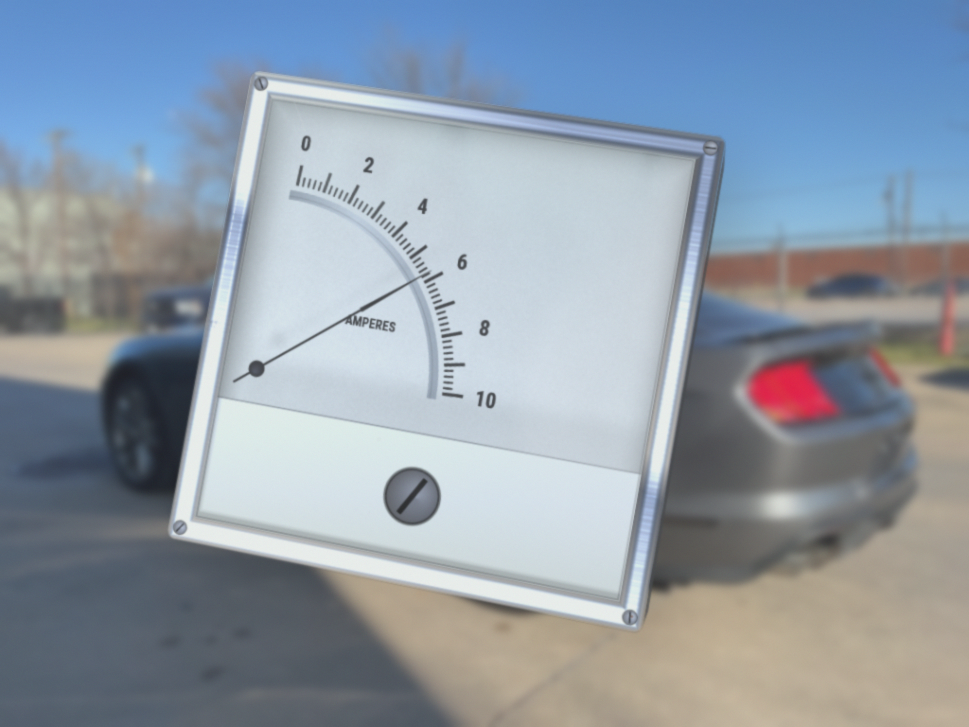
5.8 (A)
